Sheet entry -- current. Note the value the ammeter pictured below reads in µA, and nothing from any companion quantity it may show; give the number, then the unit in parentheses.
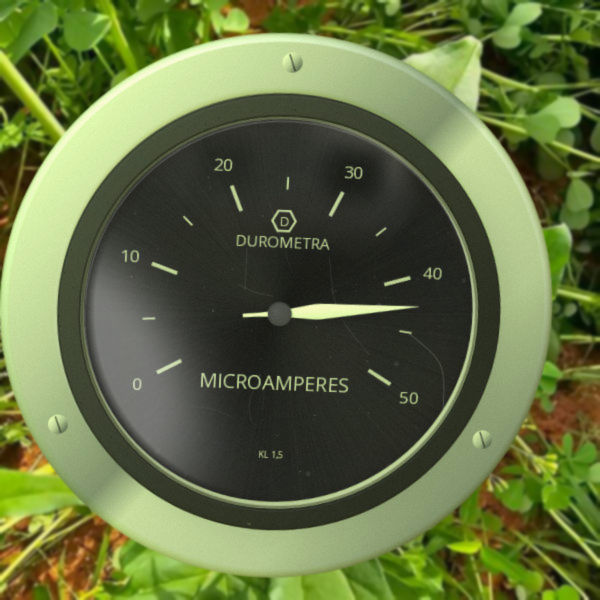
42.5 (µA)
